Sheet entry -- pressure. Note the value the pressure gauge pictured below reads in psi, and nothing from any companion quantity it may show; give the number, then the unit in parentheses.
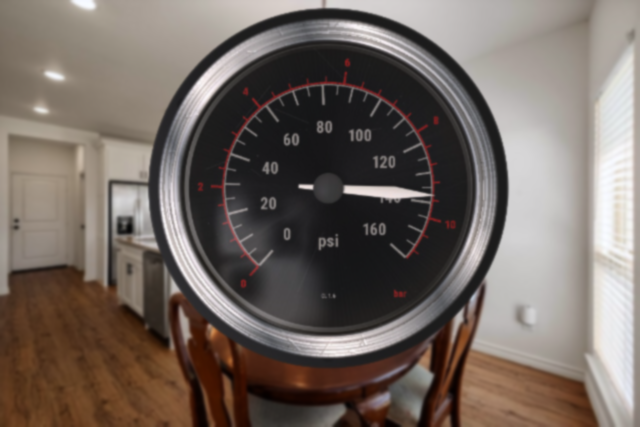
137.5 (psi)
